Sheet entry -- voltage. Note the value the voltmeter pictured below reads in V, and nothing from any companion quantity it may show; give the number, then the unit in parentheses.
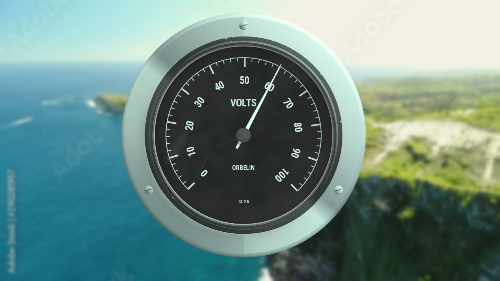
60 (V)
